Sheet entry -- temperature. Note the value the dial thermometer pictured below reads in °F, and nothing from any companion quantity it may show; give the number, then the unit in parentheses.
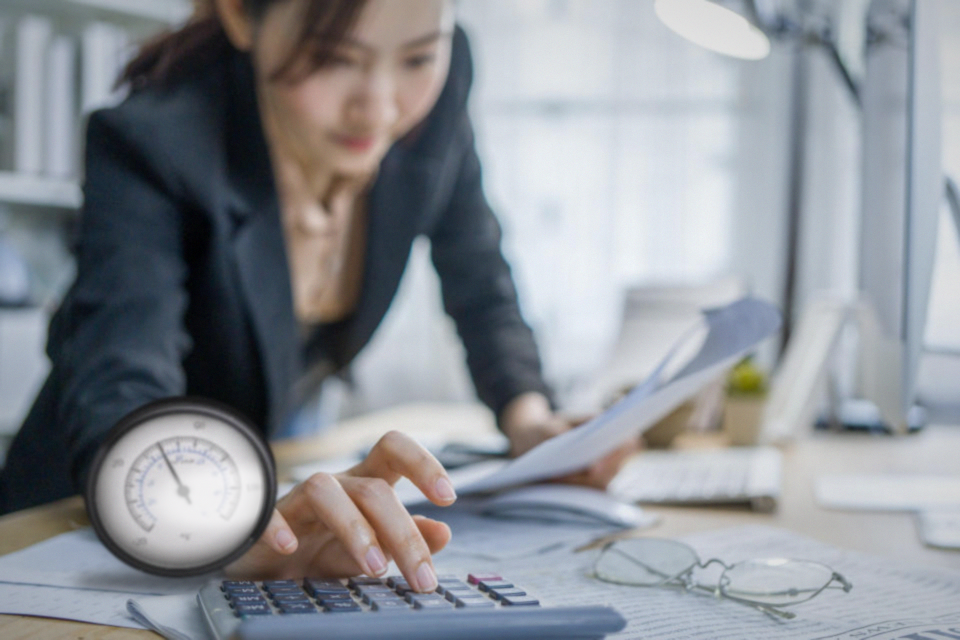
40 (°F)
